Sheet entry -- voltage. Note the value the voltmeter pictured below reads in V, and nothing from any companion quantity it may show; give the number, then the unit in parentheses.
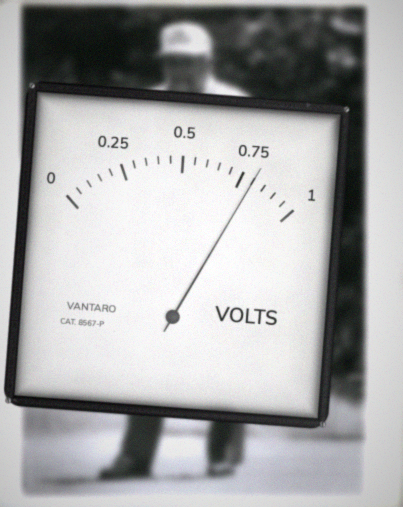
0.8 (V)
